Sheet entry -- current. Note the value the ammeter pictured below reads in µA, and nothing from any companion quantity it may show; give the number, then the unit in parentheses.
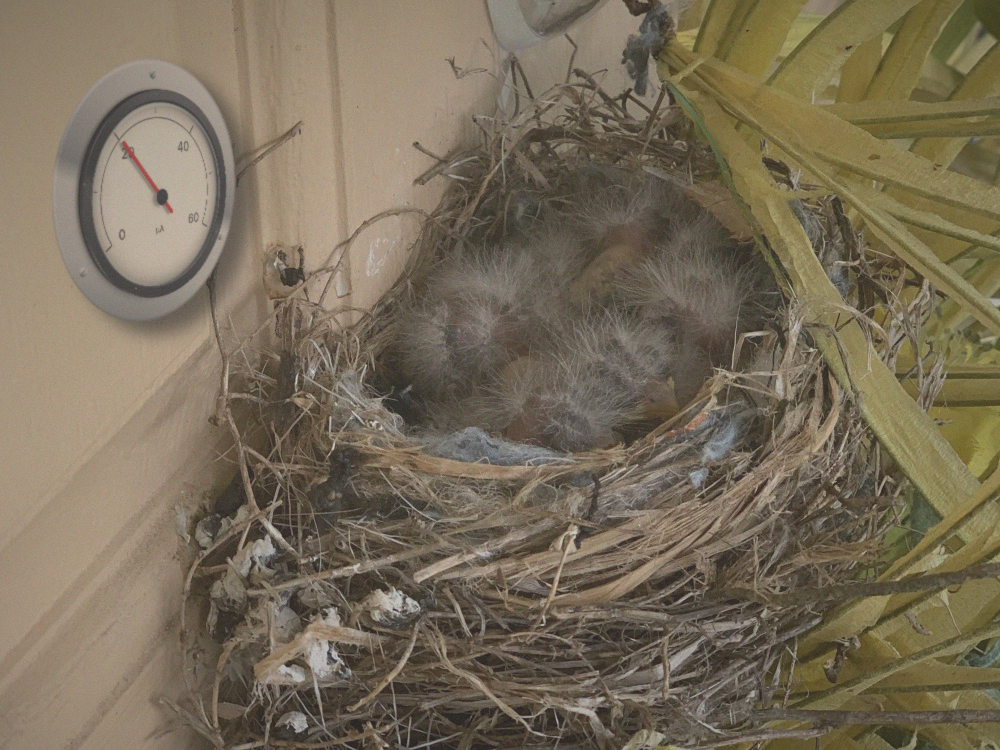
20 (µA)
